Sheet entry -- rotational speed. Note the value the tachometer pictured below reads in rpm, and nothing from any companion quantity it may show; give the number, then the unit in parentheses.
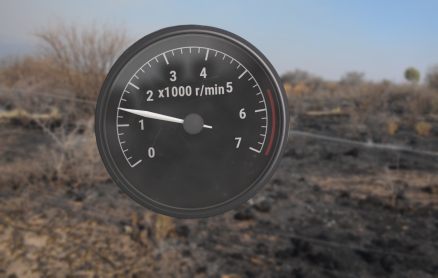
1400 (rpm)
